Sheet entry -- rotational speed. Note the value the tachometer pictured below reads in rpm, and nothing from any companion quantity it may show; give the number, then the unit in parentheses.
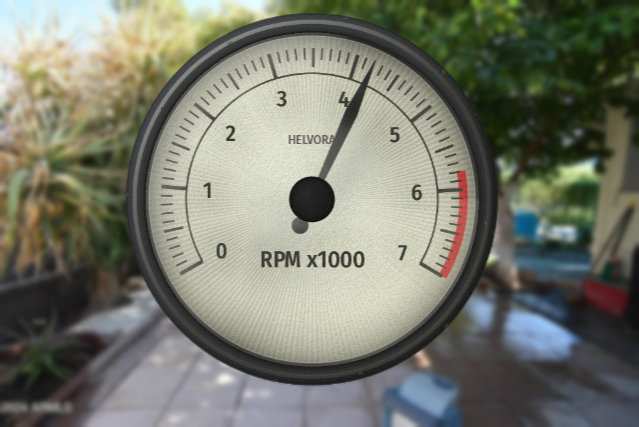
4200 (rpm)
